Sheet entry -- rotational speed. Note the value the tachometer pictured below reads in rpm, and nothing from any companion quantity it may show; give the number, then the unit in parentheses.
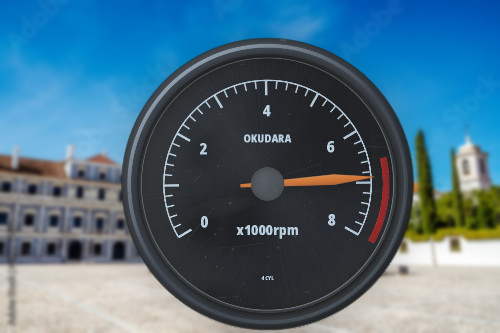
6900 (rpm)
